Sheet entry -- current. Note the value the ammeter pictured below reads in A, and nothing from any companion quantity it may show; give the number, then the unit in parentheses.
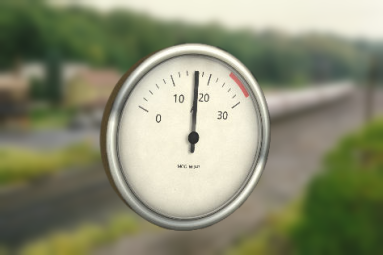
16 (A)
